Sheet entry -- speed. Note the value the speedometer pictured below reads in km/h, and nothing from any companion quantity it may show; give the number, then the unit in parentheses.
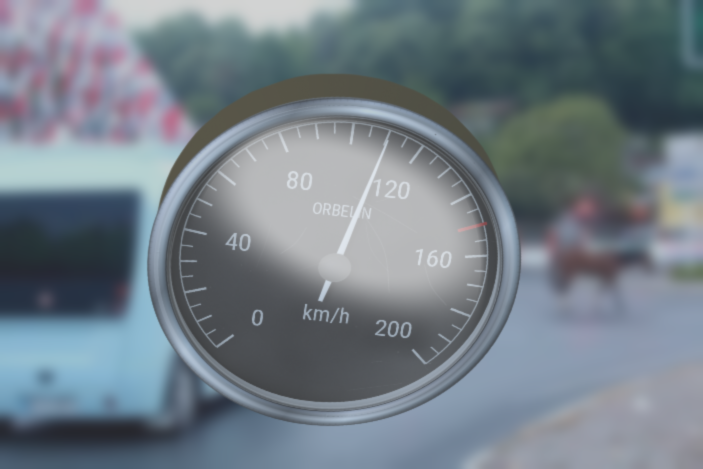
110 (km/h)
